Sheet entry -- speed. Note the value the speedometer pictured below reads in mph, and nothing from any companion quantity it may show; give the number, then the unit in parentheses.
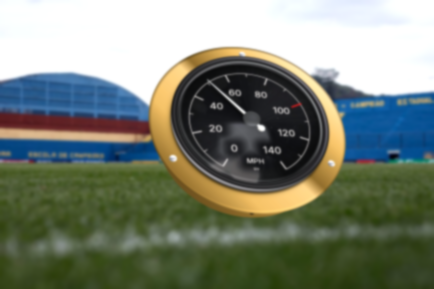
50 (mph)
